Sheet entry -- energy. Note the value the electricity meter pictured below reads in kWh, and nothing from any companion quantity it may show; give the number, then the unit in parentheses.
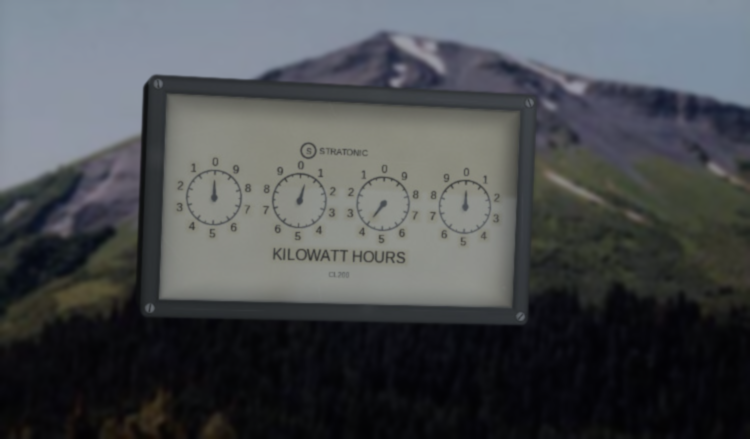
40 (kWh)
